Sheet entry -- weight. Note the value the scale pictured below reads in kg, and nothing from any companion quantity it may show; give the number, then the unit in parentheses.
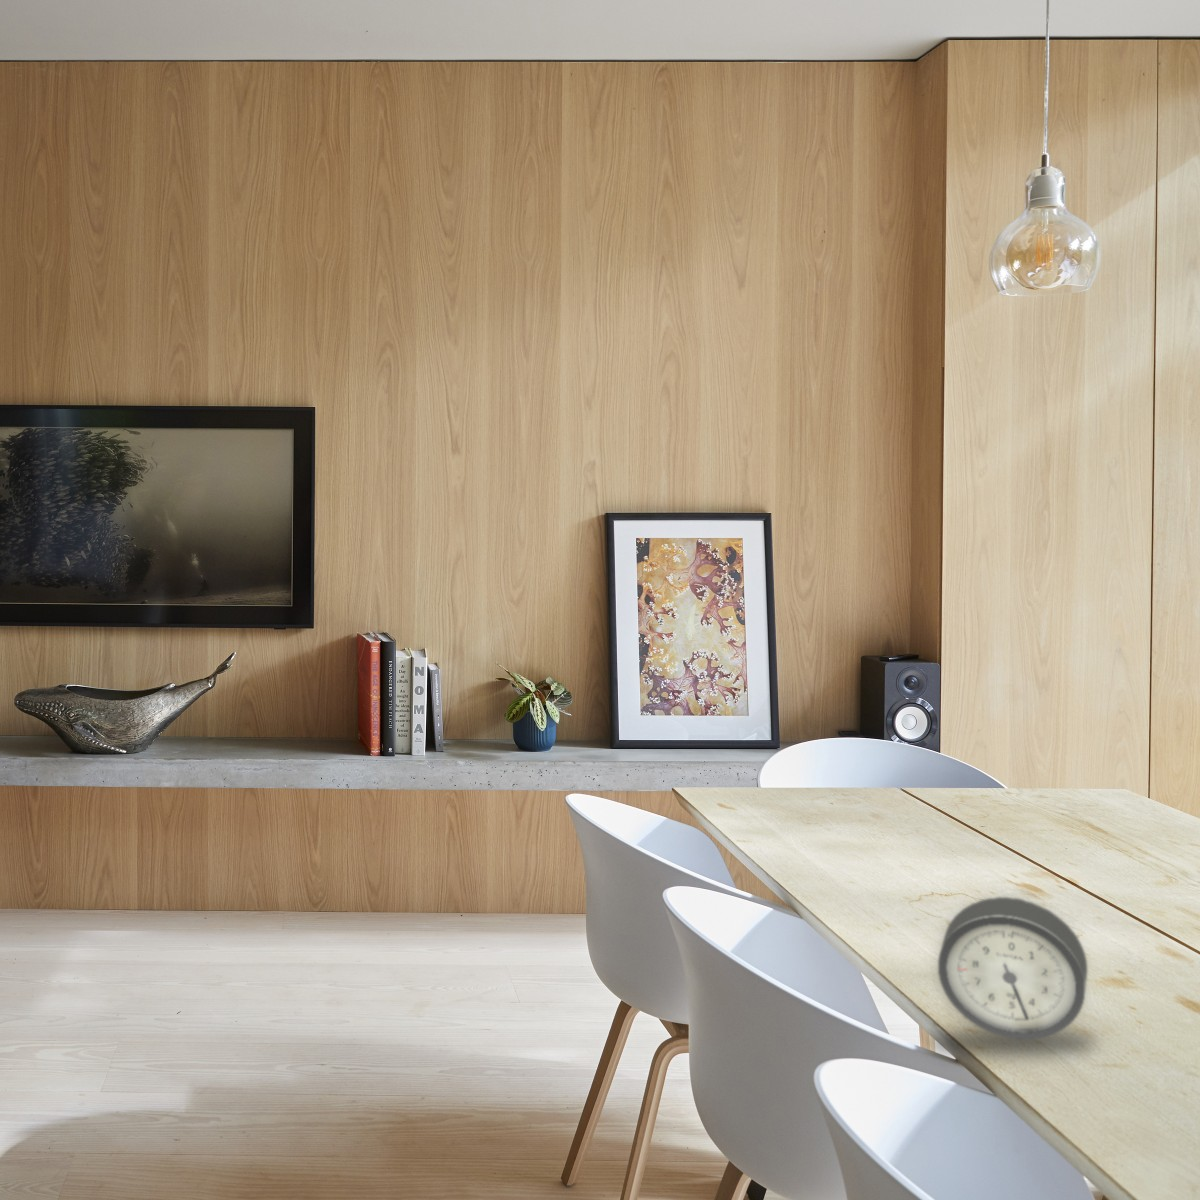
4.5 (kg)
